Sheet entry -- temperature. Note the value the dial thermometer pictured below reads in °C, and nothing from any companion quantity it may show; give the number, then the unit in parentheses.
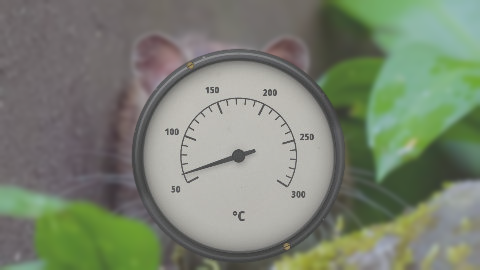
60 (°C)
